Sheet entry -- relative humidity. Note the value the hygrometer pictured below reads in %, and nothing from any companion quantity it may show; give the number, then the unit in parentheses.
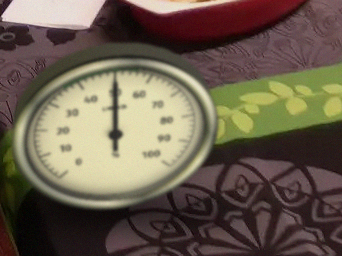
50 (%)
